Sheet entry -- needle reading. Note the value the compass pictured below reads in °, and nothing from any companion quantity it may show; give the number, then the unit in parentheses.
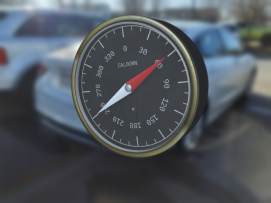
60 (°)
